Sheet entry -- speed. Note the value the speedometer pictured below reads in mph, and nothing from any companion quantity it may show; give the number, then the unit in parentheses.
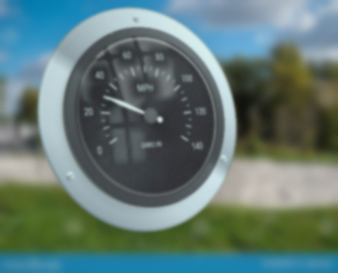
30 (mph)
